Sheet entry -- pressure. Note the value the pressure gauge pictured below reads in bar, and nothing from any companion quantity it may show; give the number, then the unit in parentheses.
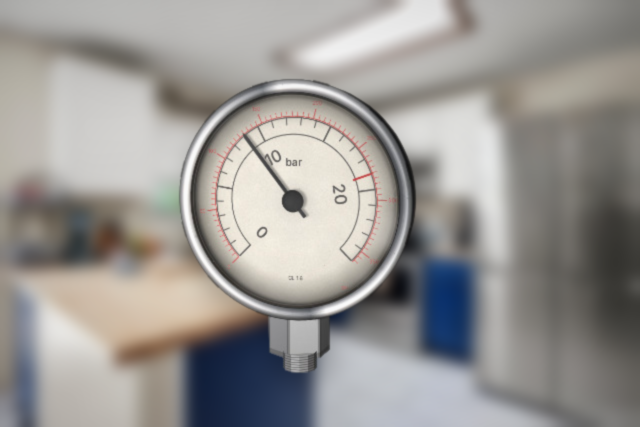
9 (bar)
